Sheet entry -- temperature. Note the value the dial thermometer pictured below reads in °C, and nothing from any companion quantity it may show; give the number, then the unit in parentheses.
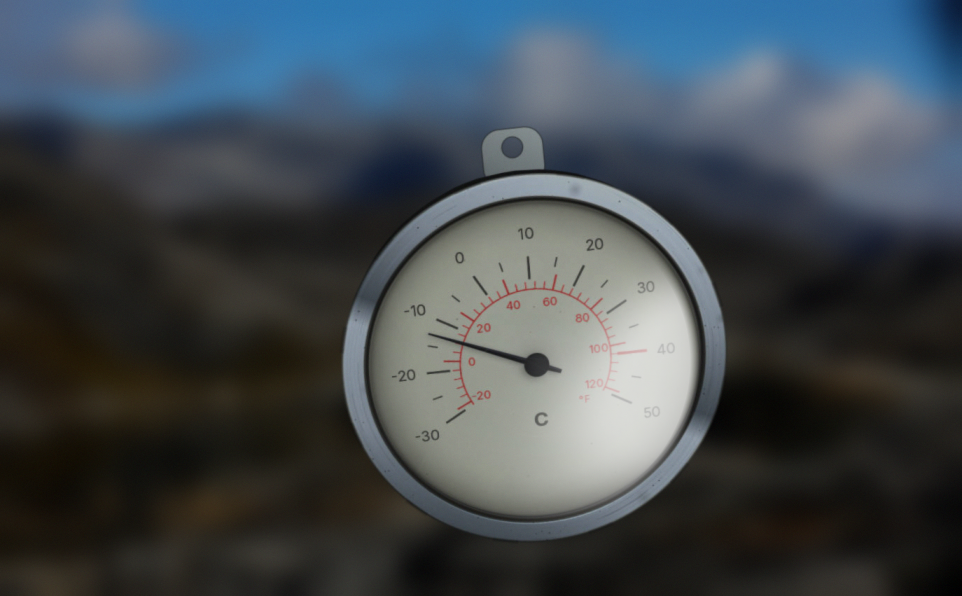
-12.5 (°C)
